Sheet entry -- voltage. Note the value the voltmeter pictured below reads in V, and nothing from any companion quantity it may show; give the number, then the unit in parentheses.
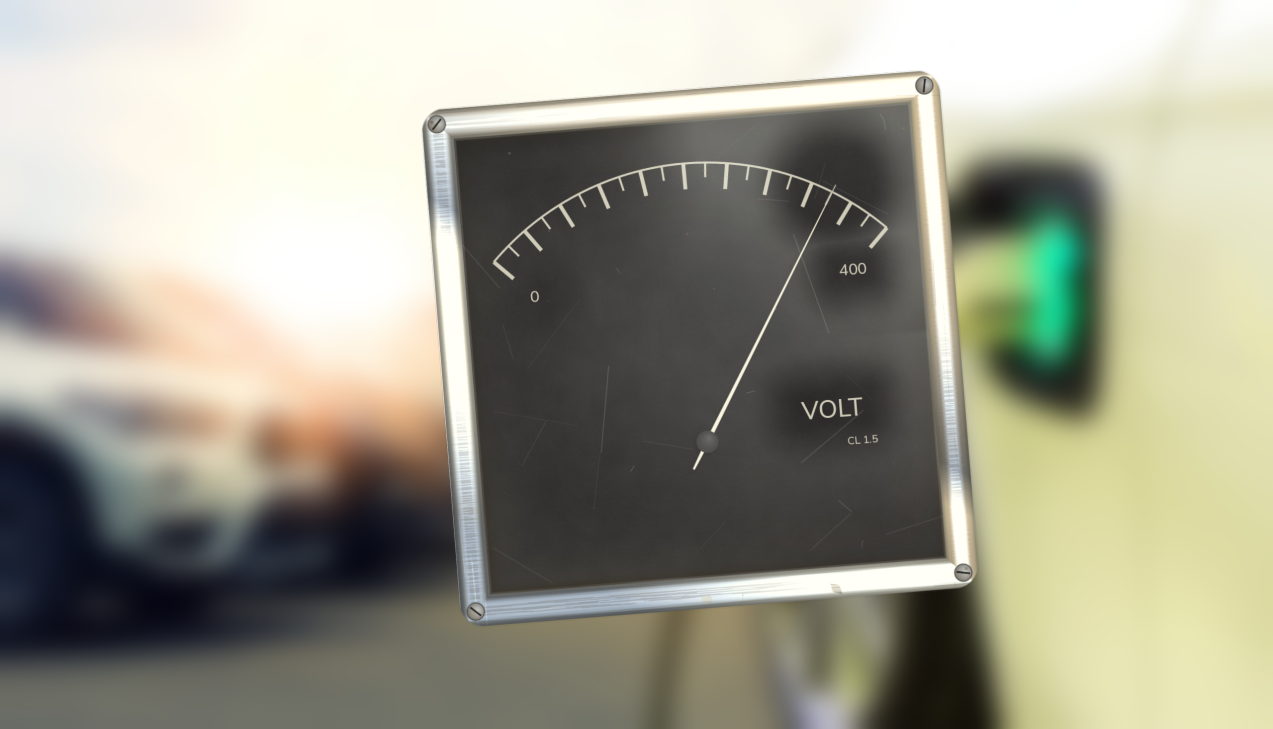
340 (V)
